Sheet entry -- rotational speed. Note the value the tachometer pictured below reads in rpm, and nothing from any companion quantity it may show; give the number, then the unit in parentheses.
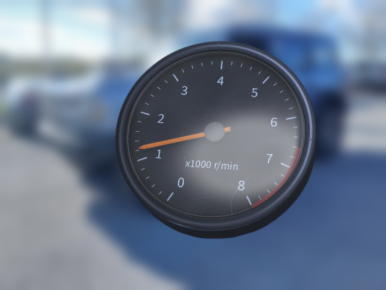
1200 (rpm)
